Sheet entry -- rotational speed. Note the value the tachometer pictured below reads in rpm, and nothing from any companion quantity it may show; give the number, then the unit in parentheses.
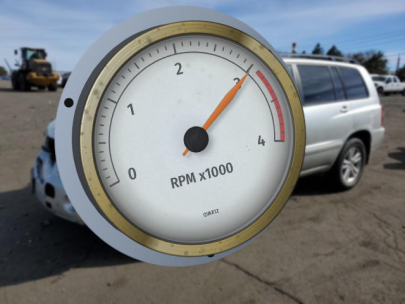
3000 (rpm)
